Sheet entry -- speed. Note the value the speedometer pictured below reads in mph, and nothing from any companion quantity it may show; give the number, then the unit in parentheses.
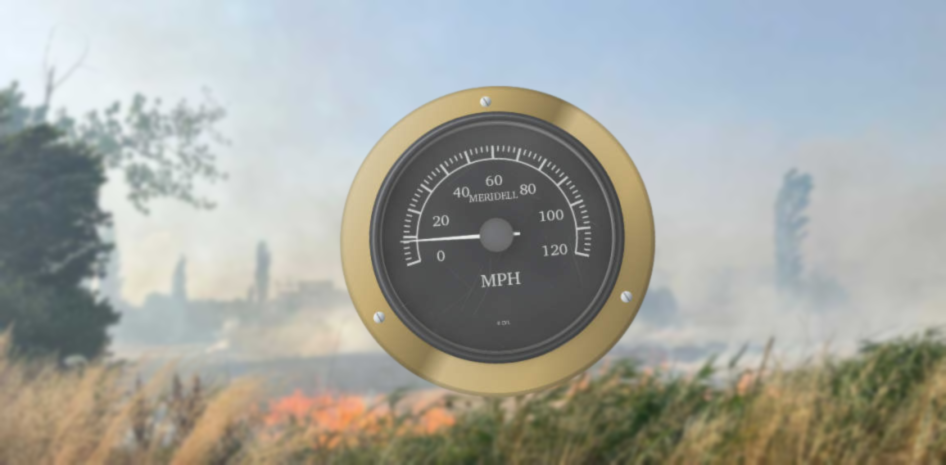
8 (mph)
